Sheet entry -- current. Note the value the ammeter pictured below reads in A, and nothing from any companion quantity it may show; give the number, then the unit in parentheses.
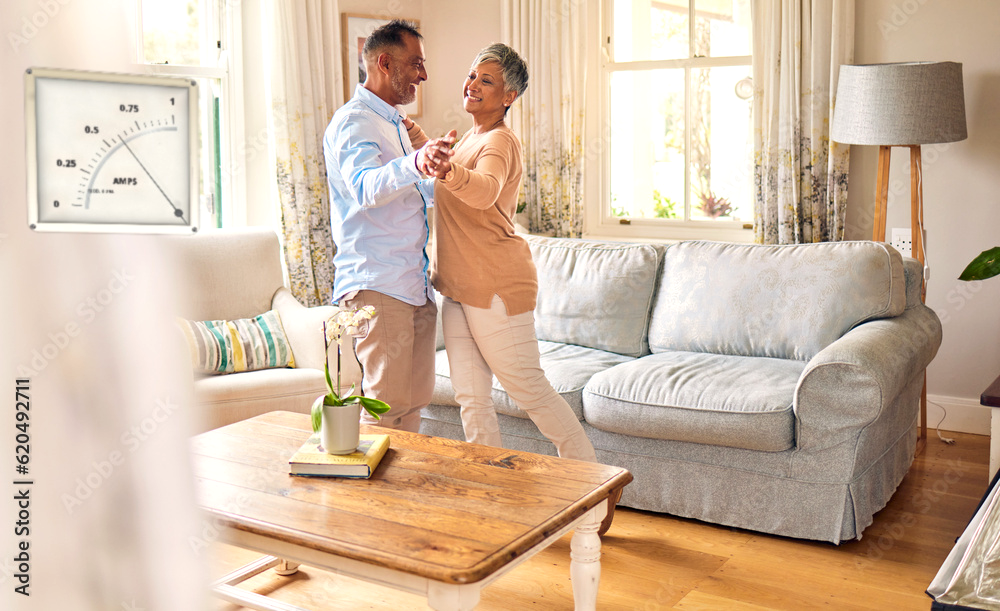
0.6 (A)
